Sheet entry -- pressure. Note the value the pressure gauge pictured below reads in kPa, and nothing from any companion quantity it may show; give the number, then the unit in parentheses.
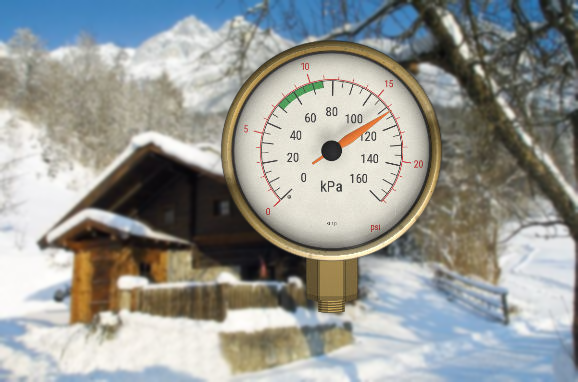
112.5 (kPa)
